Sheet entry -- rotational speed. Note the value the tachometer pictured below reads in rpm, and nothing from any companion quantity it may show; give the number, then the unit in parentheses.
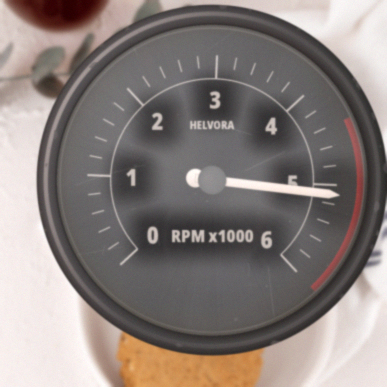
5100 (rpm)
